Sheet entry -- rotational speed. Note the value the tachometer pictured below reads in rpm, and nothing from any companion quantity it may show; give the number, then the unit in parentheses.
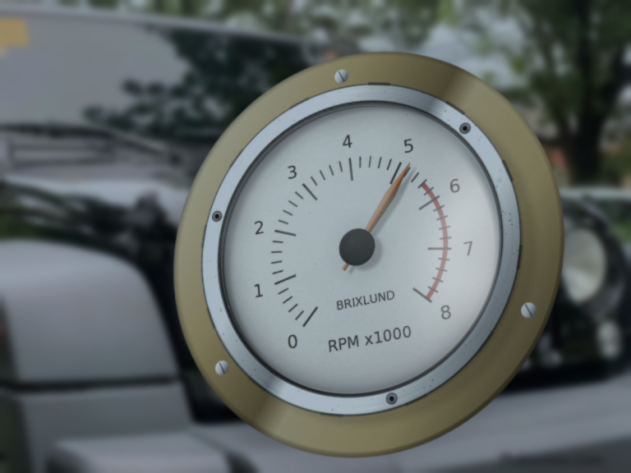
5200 (rpm)
